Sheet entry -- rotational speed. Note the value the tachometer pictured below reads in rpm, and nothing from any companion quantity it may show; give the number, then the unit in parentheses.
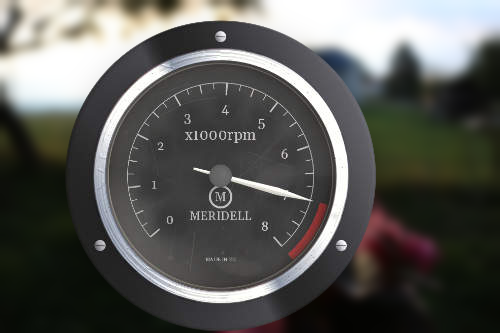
7000 (rpm)
